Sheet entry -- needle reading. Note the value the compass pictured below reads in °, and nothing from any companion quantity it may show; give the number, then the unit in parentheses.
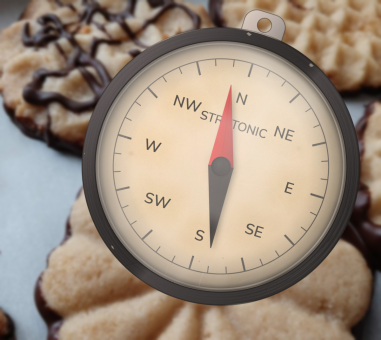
350 (°)
